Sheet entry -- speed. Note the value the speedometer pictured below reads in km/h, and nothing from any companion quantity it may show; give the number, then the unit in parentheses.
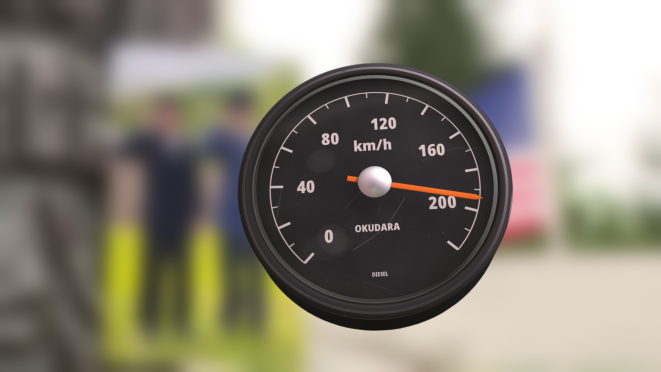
195 (km/h)
